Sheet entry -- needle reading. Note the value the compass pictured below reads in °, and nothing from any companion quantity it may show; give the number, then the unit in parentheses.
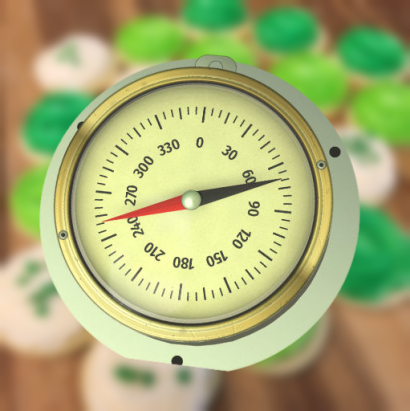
250 (°)
